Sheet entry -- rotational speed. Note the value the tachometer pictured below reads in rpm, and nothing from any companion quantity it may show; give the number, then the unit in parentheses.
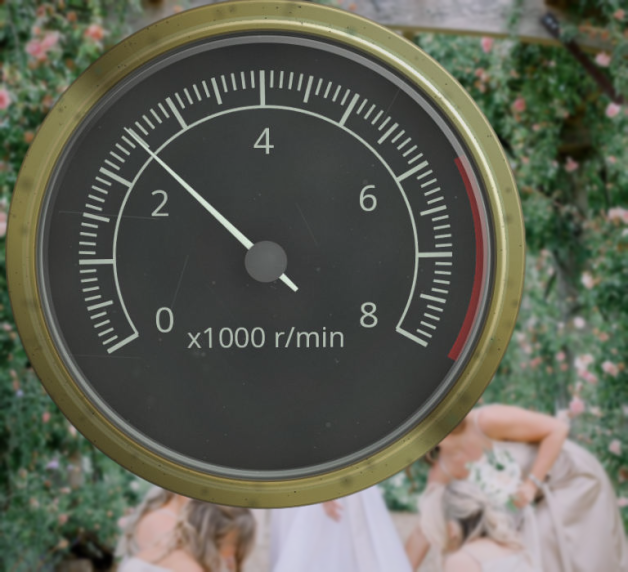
2500 (rpm)
